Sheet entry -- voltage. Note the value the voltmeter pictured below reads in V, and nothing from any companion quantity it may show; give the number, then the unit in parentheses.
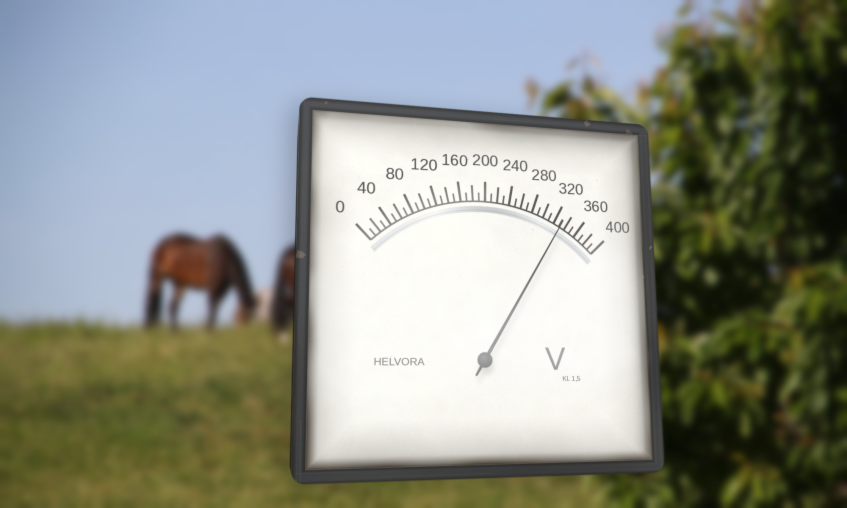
330 (V)
